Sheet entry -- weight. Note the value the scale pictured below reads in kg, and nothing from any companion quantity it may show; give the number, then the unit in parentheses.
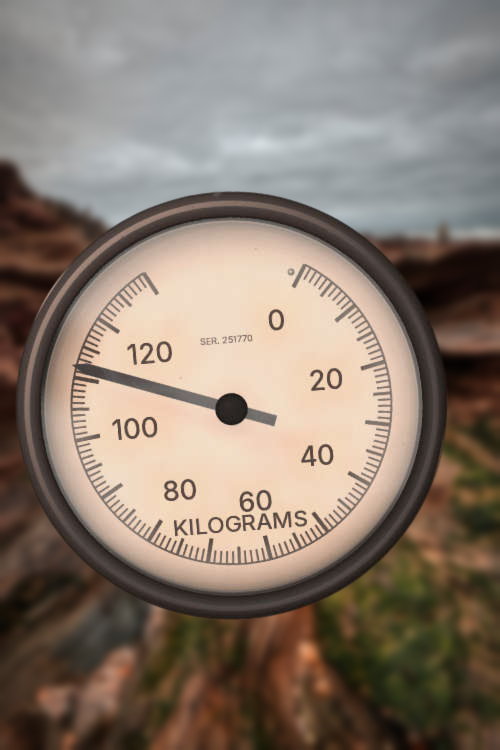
112 (kg)
